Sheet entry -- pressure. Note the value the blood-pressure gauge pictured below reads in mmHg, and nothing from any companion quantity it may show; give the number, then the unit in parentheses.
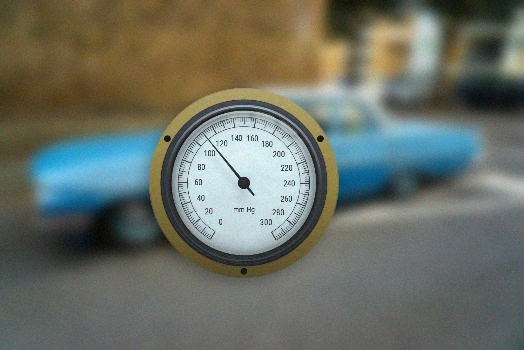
110 (mmHg)
